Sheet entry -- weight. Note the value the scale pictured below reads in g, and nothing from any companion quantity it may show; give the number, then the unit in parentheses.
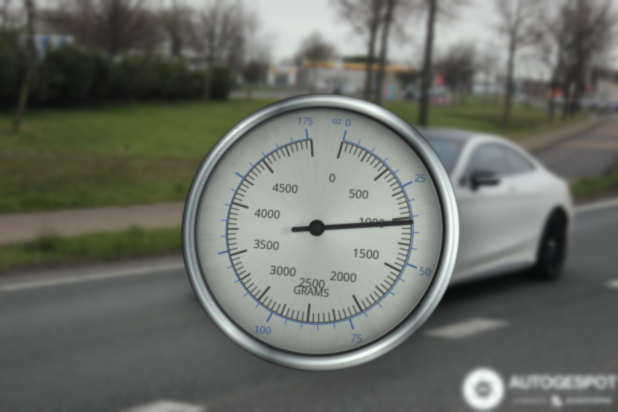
1050 (g)
